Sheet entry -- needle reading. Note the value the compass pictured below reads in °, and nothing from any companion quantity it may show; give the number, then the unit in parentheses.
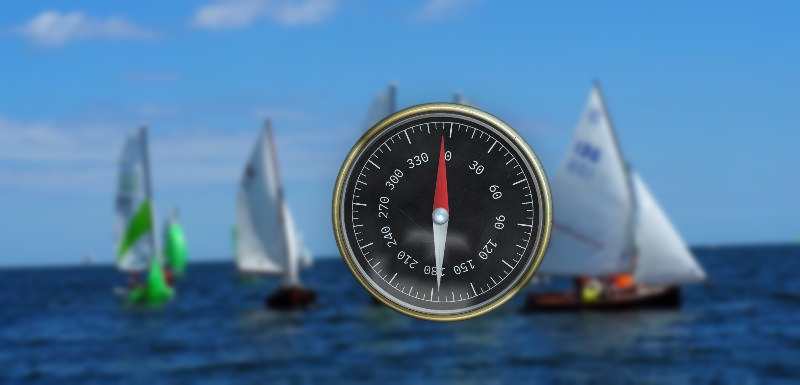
355 (°)
